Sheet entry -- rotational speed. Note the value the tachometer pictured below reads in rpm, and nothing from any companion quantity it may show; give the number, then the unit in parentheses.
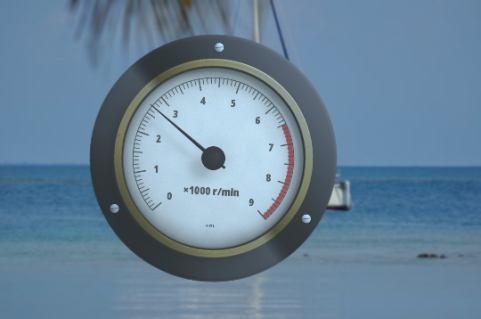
2700 (rpm)
